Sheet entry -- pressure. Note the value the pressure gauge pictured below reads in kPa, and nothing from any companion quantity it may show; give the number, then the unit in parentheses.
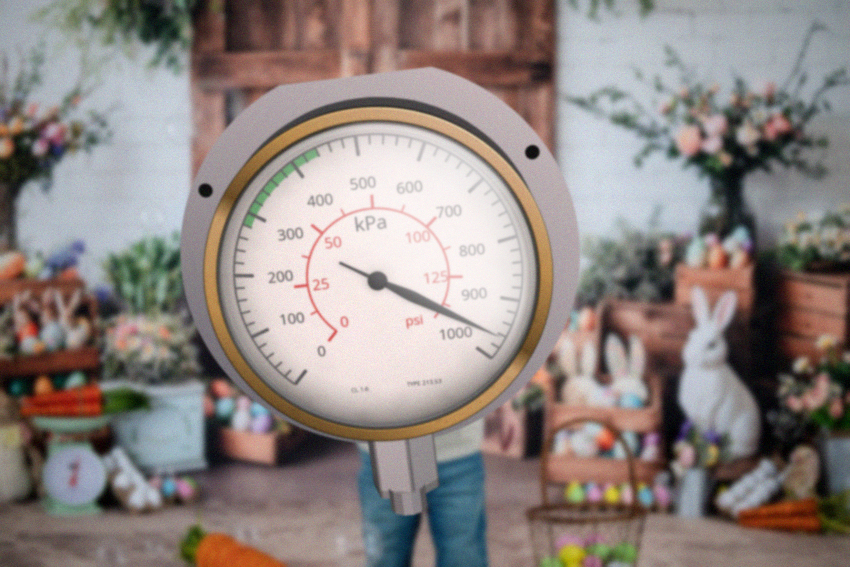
960 (kPa)
